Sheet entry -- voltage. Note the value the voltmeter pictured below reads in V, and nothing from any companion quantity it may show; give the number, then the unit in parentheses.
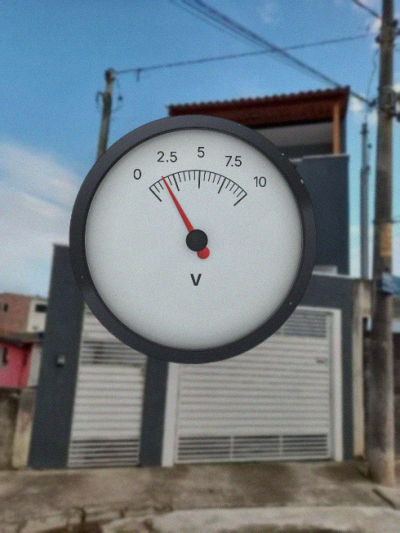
1.5 (V)
